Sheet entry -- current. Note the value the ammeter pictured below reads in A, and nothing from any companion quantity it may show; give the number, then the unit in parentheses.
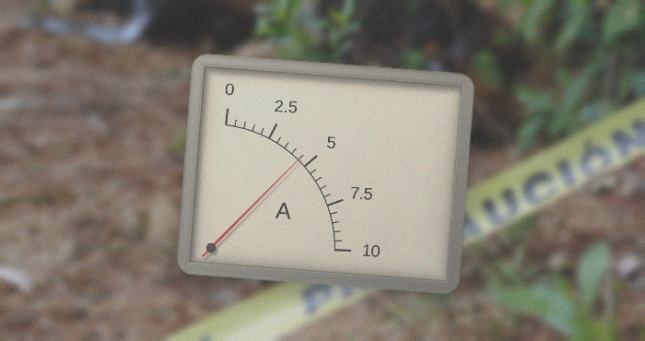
4.5 (A)
